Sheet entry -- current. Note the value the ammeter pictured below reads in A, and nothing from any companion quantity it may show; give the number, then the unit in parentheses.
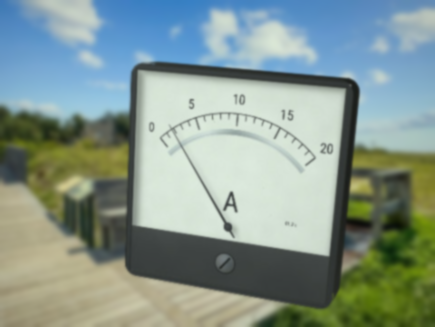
2 (A)
